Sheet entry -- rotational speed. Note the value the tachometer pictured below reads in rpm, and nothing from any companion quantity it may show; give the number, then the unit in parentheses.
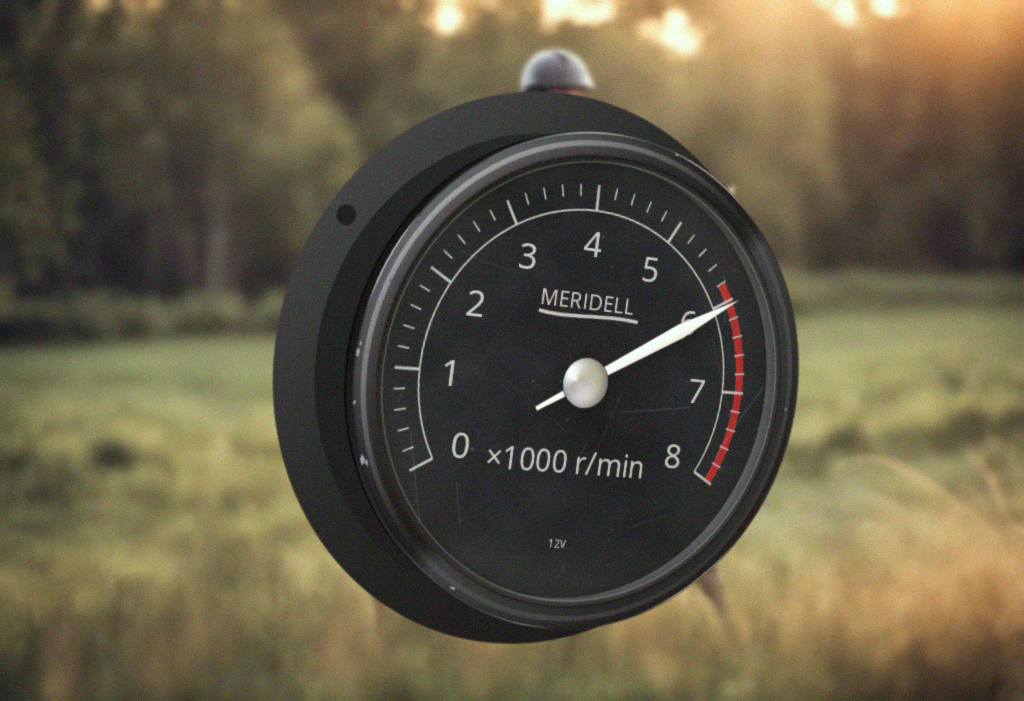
6000 (rpm)
